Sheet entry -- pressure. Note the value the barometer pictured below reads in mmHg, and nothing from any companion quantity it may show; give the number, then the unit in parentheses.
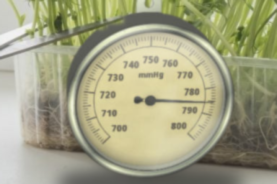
785 (mmHg)
